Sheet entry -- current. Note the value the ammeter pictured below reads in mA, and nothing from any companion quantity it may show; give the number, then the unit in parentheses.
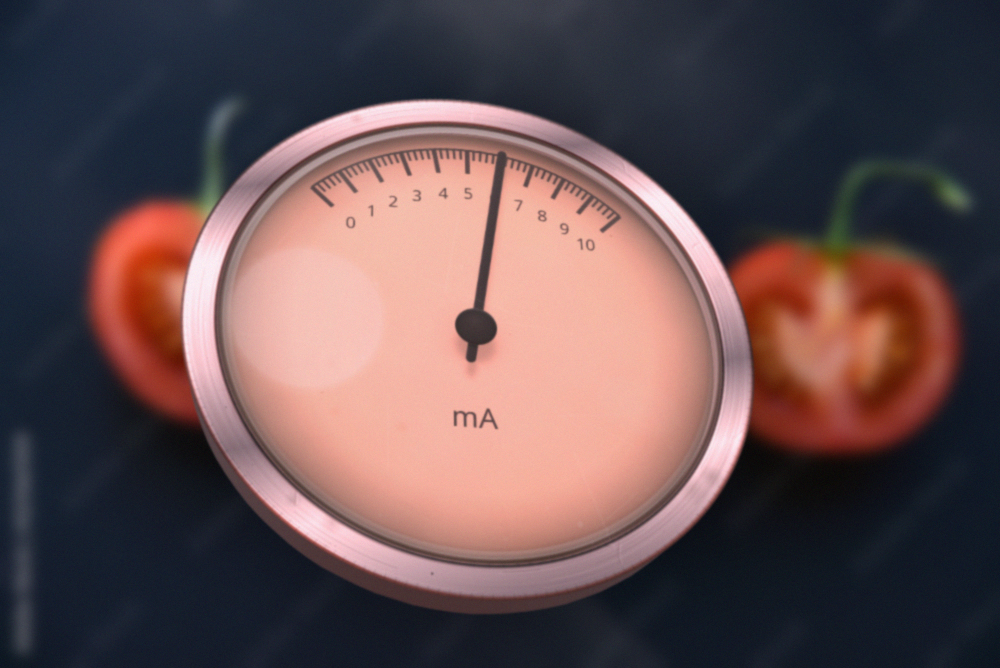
6 (mA)
